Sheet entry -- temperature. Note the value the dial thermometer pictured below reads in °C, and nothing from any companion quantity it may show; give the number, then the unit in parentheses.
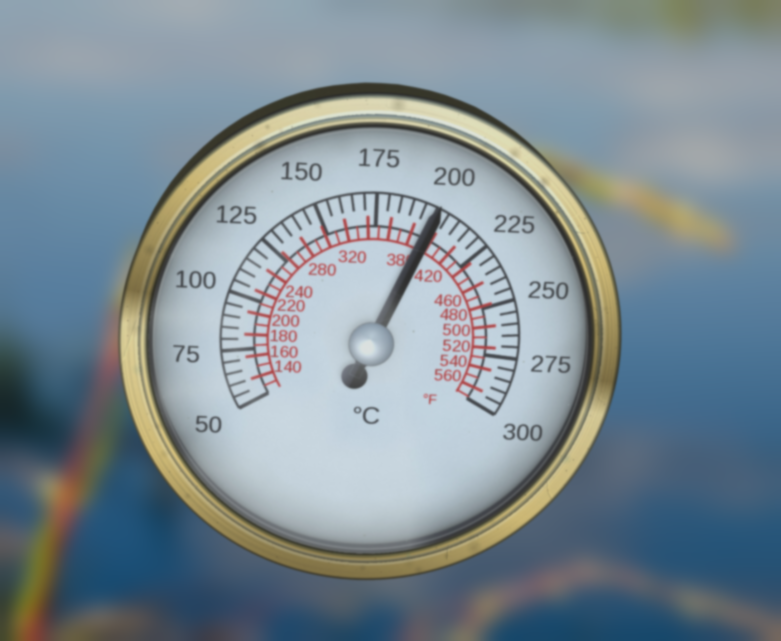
200 (°C)
